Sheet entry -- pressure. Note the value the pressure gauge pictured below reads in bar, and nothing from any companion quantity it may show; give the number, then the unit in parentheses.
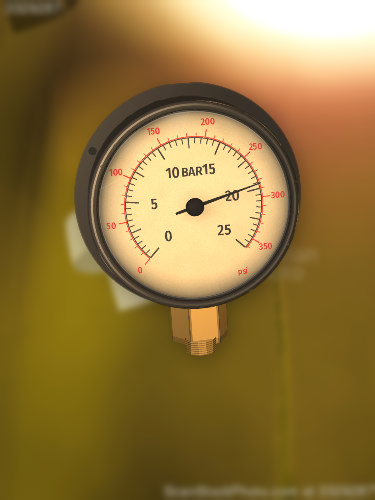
19.5 (bar)
